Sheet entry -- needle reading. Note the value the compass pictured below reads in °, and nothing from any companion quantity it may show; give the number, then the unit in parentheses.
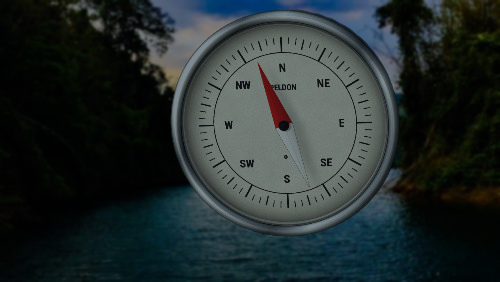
340 (°)
